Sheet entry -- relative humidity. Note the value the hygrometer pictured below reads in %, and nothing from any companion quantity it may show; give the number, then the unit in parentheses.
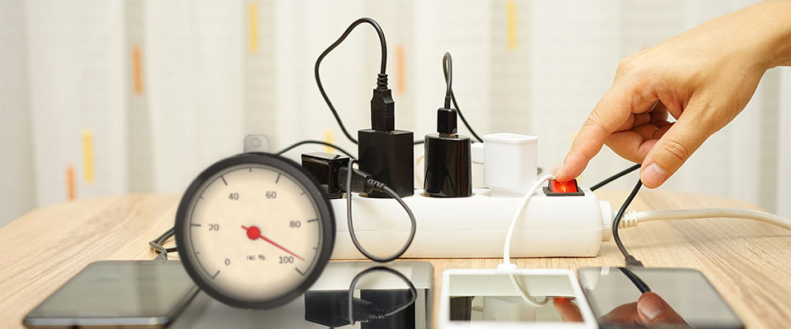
95 (%)
